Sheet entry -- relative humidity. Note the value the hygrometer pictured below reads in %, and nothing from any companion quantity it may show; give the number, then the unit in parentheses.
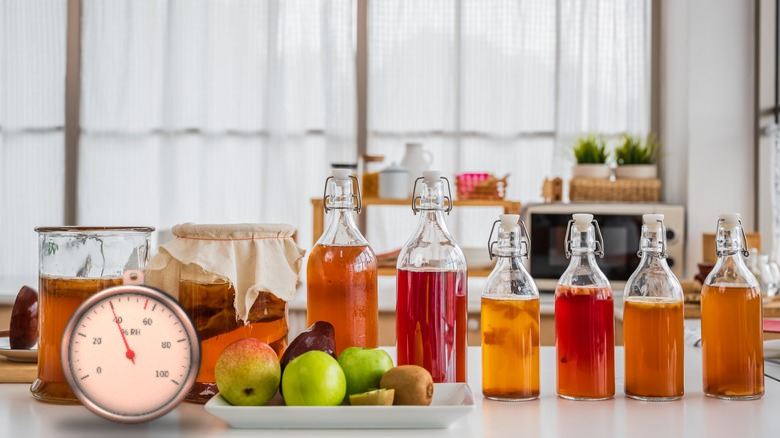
40 (%)
